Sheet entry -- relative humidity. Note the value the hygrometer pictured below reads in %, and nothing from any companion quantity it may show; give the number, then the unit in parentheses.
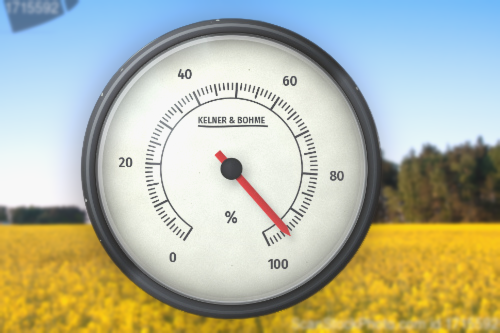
95 (%)
